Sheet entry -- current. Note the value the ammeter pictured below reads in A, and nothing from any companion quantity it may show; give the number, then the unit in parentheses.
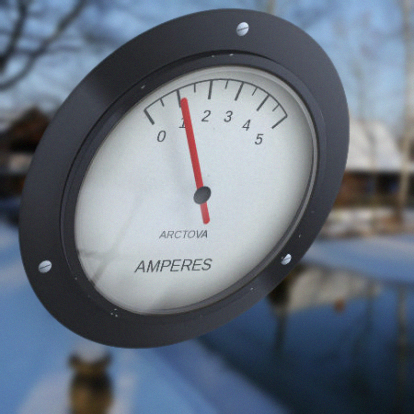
1 (A)
